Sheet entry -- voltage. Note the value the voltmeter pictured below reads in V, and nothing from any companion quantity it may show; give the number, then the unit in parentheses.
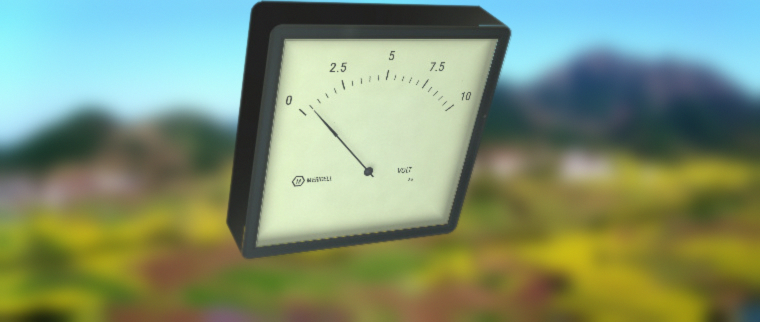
0.5 (V)
